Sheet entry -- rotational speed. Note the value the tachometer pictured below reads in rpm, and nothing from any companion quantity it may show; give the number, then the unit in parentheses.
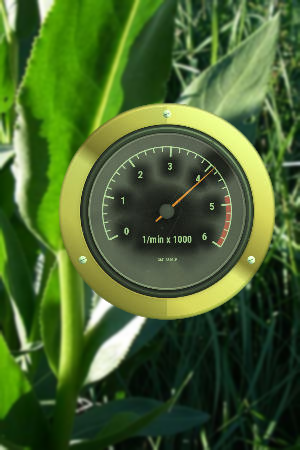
4100 (rpm)
